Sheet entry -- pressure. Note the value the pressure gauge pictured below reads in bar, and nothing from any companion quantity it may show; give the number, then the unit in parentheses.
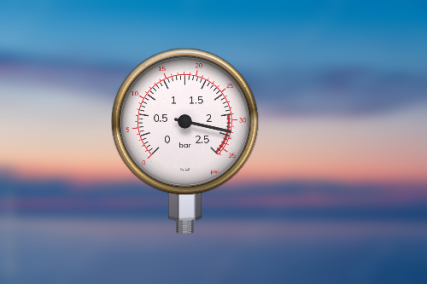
2.2 (bar)
